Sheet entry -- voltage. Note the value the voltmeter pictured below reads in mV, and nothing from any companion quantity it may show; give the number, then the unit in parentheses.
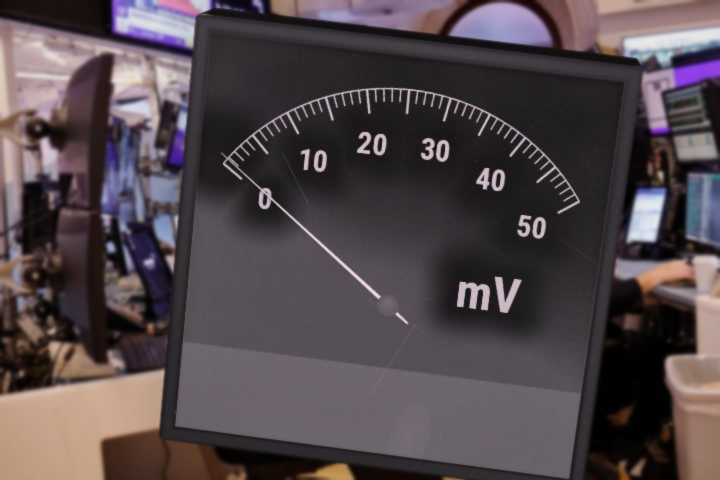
1 (mV)
